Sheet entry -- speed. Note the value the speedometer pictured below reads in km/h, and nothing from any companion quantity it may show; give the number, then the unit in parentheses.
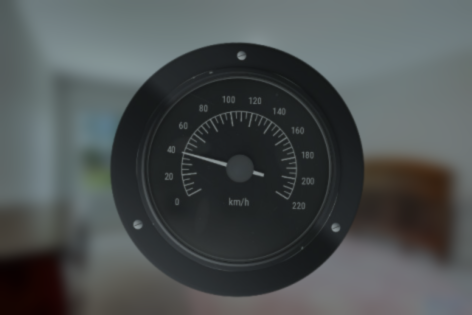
40 (km/h)
